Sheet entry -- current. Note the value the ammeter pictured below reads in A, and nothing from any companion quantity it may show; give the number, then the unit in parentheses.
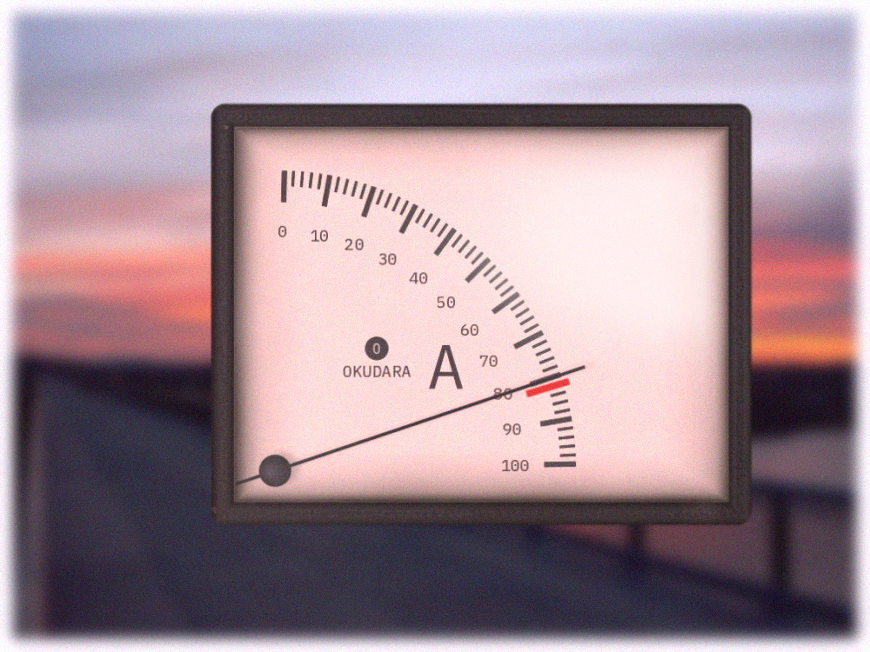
80 (A)
